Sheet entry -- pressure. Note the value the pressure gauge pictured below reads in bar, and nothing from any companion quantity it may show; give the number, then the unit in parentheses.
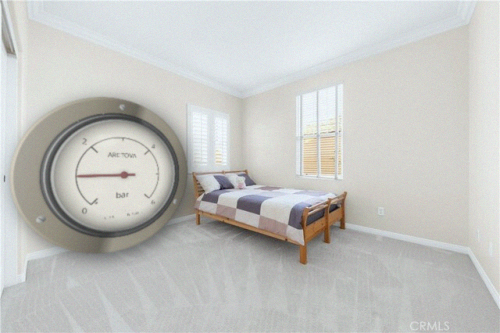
1 (bar)
